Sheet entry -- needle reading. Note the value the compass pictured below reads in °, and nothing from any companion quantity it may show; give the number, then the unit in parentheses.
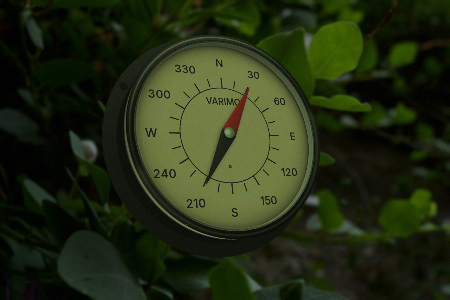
30 (°)
